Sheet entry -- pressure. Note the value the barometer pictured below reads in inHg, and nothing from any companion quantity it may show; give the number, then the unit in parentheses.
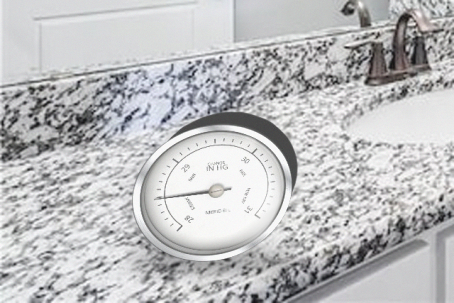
28.5 (inHg)
